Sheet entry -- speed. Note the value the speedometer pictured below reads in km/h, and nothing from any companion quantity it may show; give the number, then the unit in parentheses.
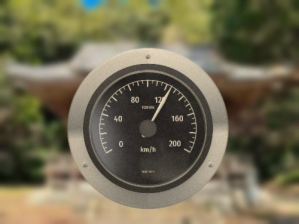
125 (km/h)
